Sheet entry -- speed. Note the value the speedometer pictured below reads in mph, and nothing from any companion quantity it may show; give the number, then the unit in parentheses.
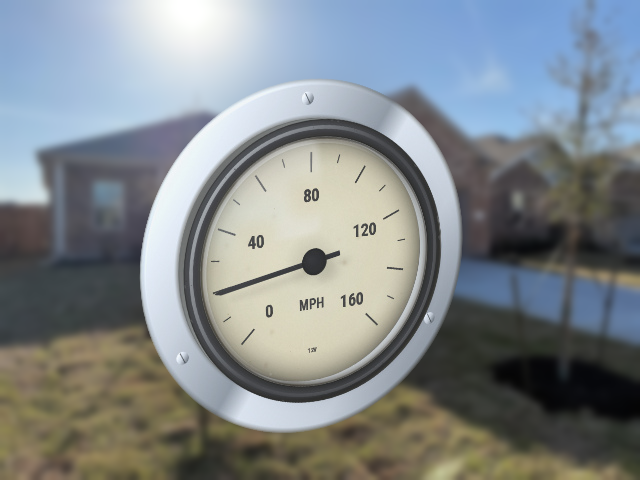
20 (mph)
